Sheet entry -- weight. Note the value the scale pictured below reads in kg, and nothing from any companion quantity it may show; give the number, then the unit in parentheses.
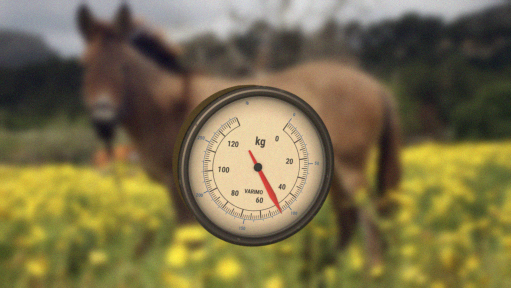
50 (kg)
